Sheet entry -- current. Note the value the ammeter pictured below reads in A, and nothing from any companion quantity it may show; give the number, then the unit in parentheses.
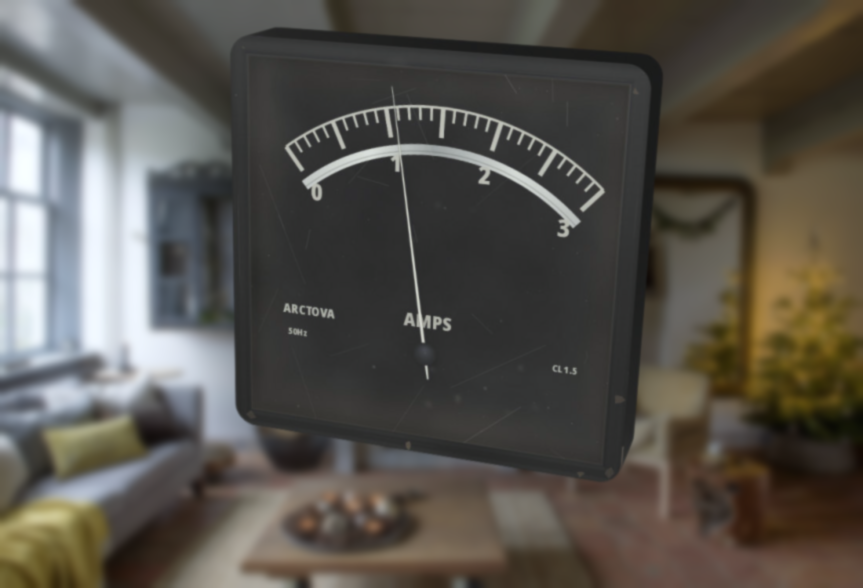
1.1 (A)
